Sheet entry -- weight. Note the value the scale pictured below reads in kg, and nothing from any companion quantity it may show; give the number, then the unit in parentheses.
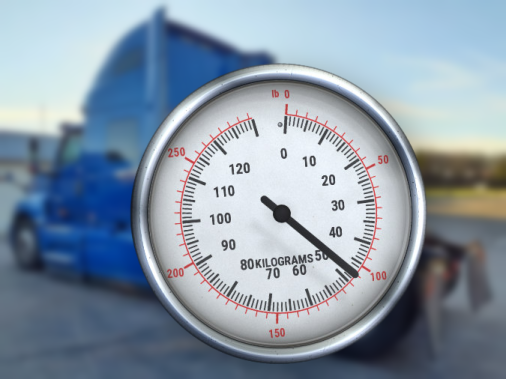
48 (kg)
